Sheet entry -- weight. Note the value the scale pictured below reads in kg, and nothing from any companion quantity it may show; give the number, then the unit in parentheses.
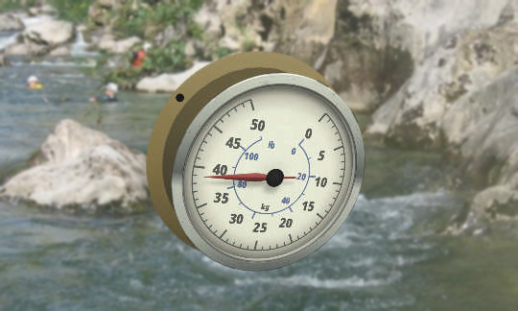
39 (kg)
